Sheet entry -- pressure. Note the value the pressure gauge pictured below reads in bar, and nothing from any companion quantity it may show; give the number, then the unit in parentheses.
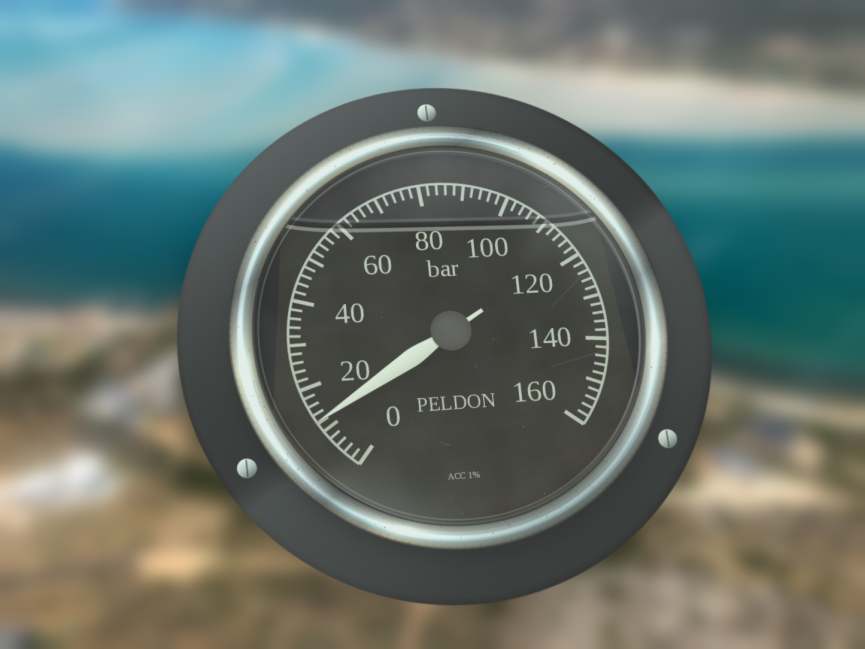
12 (bar)
